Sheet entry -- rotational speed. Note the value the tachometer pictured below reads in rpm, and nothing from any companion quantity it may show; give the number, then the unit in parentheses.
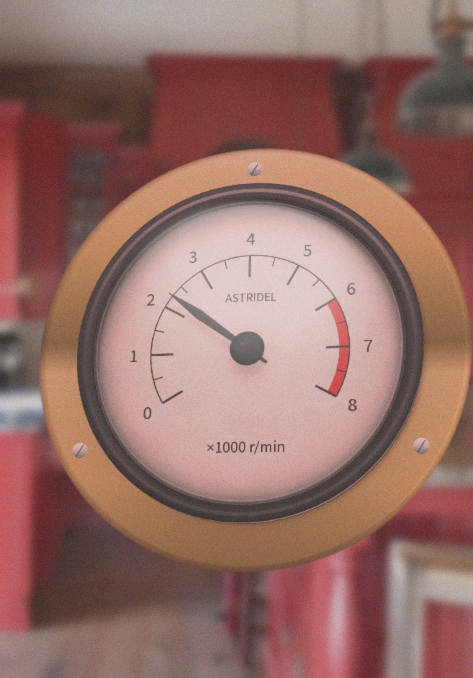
2250 (rpm)
